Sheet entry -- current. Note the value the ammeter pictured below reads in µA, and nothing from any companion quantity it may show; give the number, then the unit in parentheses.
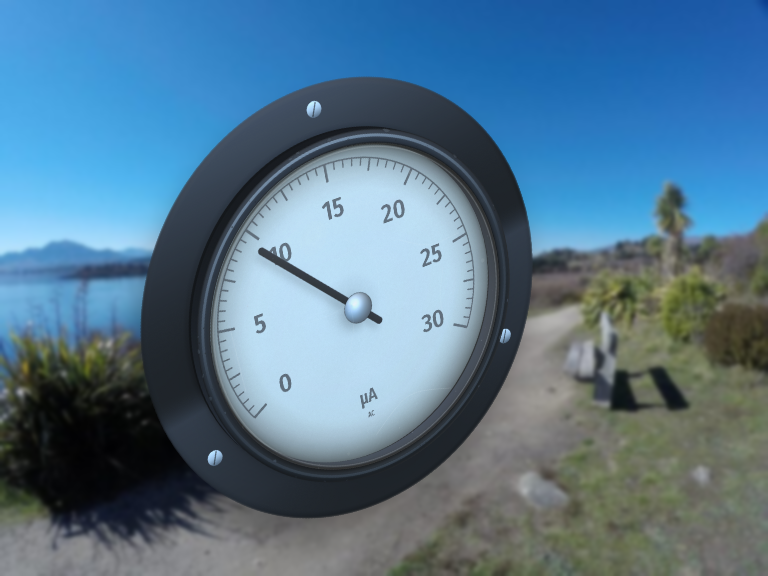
9.5 (µA)
